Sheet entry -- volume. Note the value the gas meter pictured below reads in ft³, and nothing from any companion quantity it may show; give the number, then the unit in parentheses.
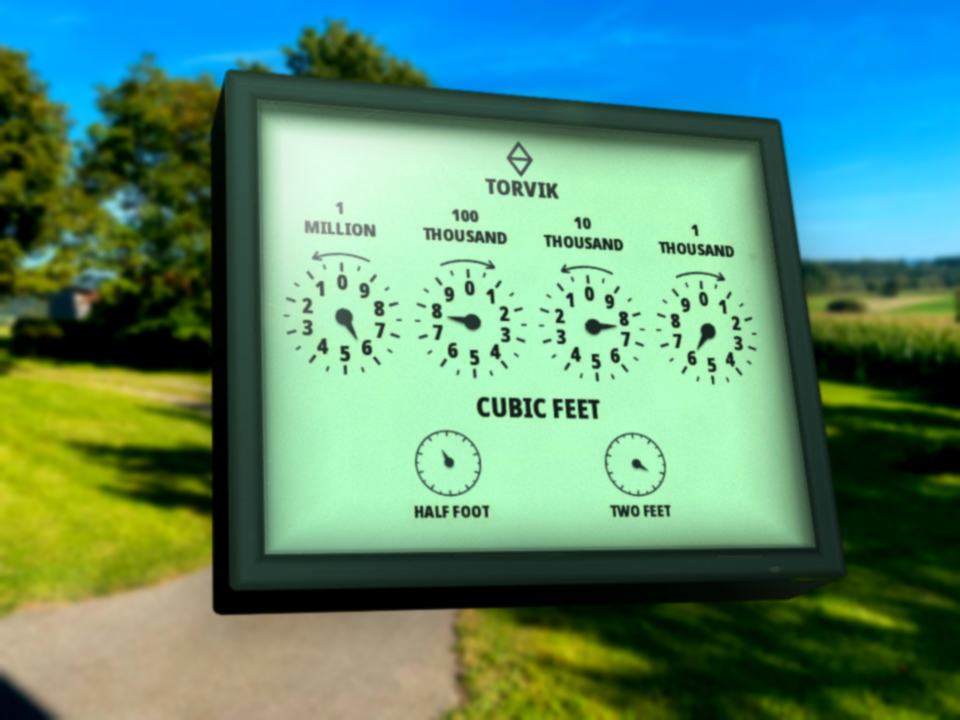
577600 (ft³)
